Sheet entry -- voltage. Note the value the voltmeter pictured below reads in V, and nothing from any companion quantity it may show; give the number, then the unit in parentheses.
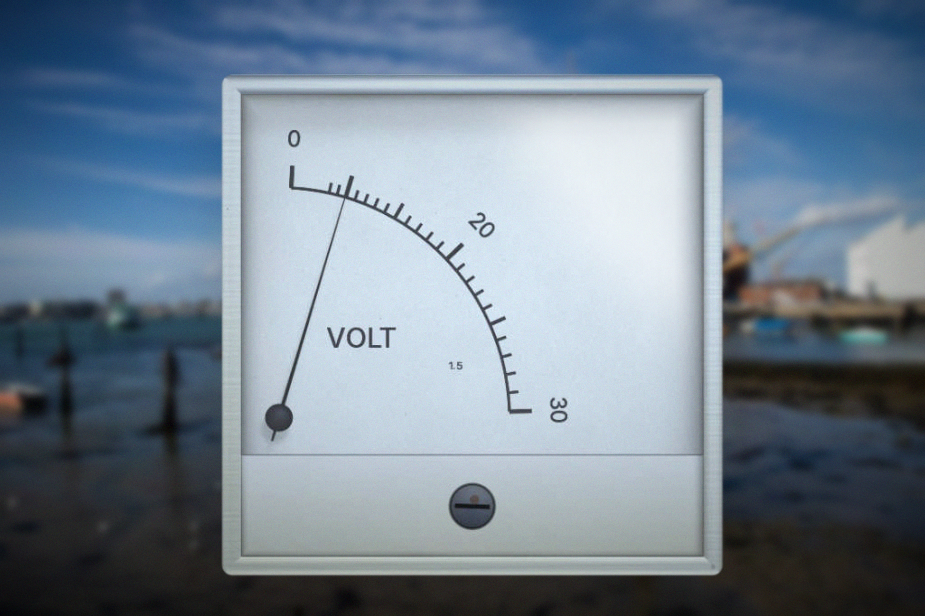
10 (V)
